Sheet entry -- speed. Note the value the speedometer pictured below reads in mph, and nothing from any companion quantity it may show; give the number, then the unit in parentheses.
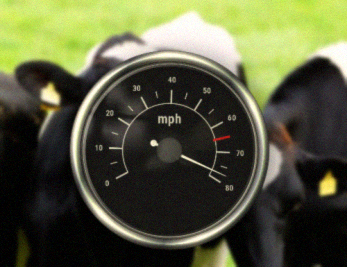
77.5 (mph)
